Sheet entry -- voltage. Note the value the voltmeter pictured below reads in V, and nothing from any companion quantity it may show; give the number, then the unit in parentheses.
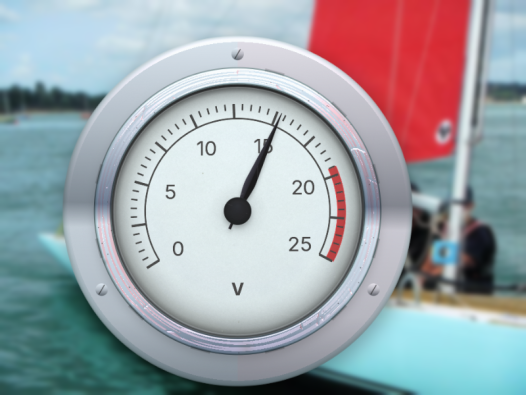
15.25 (V)
